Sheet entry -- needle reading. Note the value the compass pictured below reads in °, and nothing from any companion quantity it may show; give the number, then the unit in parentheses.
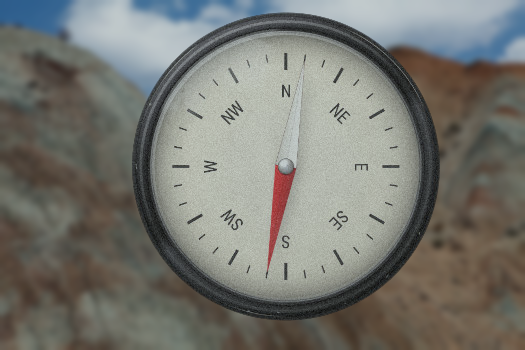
190 (°)
